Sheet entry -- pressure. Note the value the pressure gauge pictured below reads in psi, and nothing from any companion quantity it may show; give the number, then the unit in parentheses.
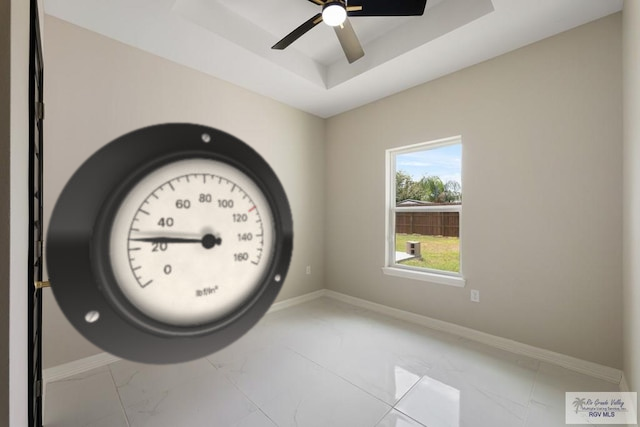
25 (psi)
